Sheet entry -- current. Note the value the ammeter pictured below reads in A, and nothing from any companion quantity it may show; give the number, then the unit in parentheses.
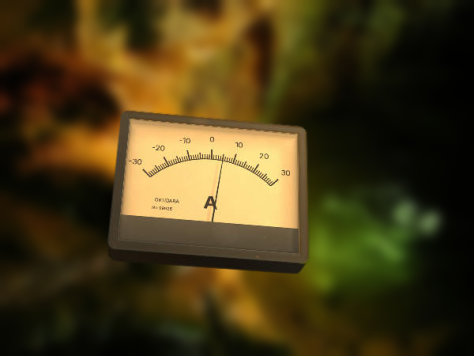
5 (A)
